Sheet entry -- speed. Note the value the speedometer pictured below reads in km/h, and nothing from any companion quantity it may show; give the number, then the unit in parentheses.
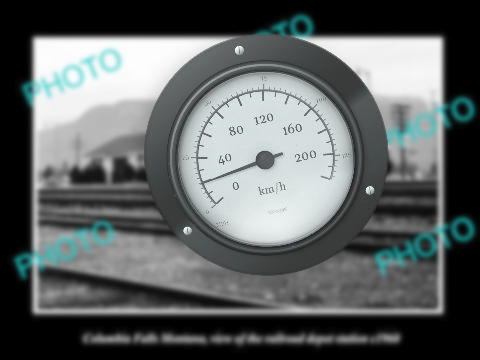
20 (km/h)
